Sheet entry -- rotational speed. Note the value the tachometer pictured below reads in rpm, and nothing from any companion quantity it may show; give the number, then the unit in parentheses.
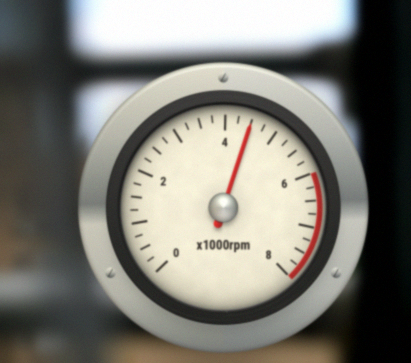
4500 (rpm)
